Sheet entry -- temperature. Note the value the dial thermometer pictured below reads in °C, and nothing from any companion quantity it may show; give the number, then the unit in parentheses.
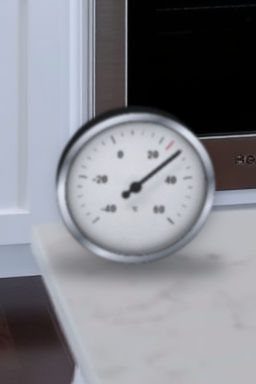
28 (°C)
